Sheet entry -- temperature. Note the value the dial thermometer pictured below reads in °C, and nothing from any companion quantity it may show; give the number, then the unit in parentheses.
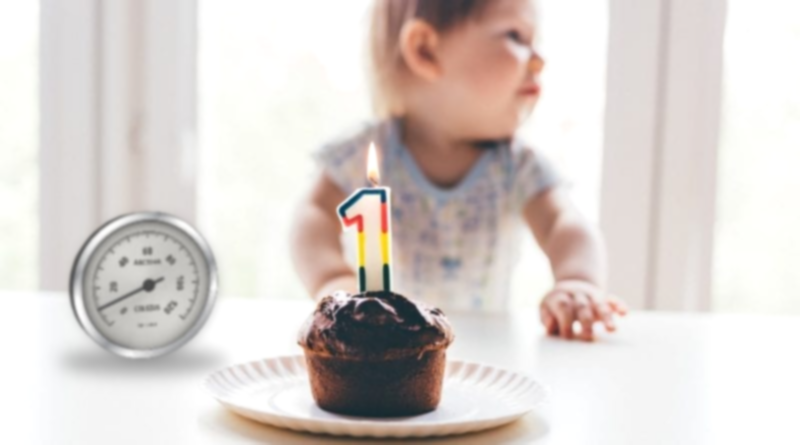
10 (°C)
